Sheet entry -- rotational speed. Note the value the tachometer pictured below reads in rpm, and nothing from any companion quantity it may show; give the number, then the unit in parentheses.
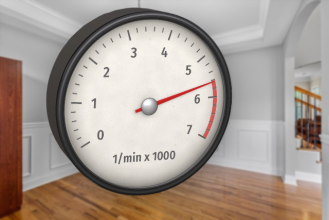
5600 (rpm)
